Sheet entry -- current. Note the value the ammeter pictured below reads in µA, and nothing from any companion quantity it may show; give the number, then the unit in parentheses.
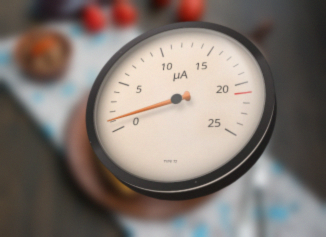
1 (µA)
